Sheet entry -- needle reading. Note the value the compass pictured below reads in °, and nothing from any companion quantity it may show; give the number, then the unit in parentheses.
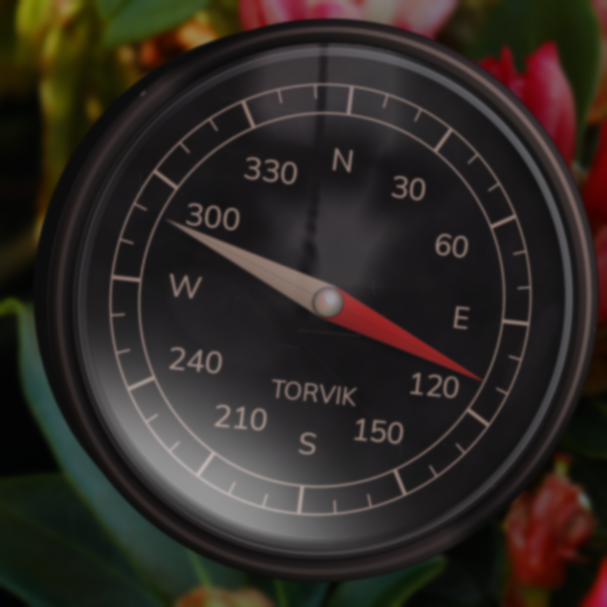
110 (°)
